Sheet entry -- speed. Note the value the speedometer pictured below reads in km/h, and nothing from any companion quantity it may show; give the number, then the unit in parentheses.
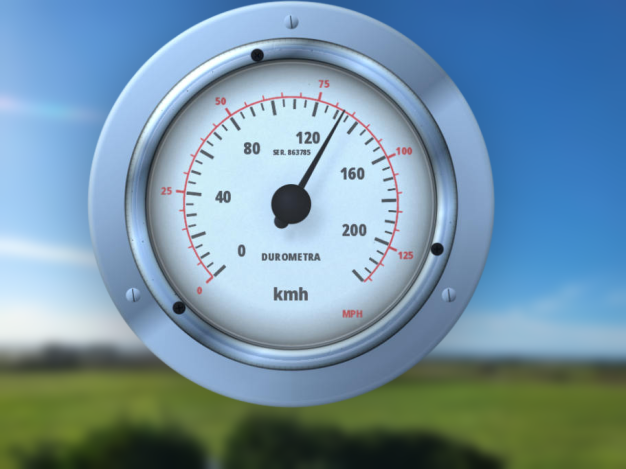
132.5 (km/h)
